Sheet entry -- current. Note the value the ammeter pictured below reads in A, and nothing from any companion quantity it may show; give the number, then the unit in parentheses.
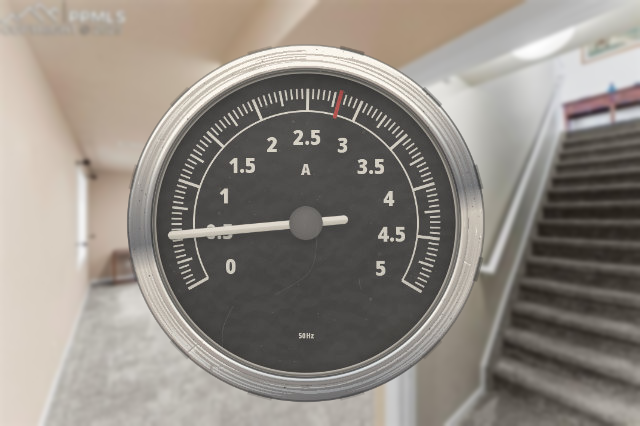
0.5 (A)
